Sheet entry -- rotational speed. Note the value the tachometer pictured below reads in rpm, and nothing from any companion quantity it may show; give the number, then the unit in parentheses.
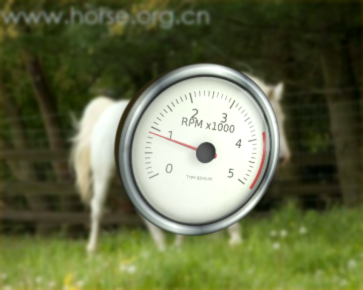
900 (rpm)
